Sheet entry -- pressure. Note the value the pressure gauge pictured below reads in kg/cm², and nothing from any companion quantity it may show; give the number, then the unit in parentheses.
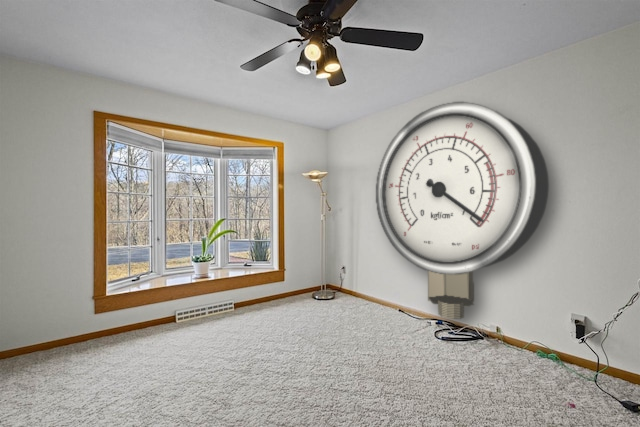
6.8 (kg/cm²)
